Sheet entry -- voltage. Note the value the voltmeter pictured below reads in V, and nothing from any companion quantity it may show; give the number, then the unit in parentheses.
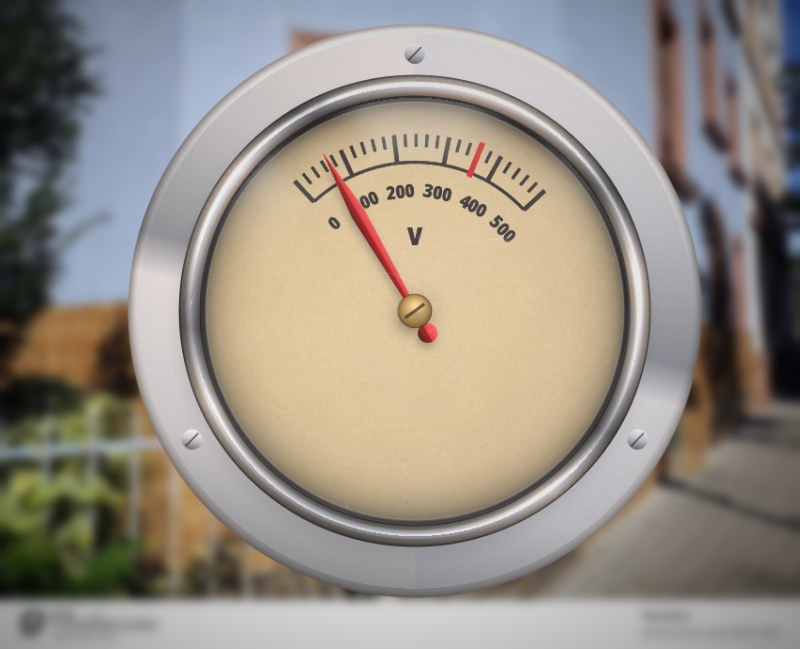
70 (V)
